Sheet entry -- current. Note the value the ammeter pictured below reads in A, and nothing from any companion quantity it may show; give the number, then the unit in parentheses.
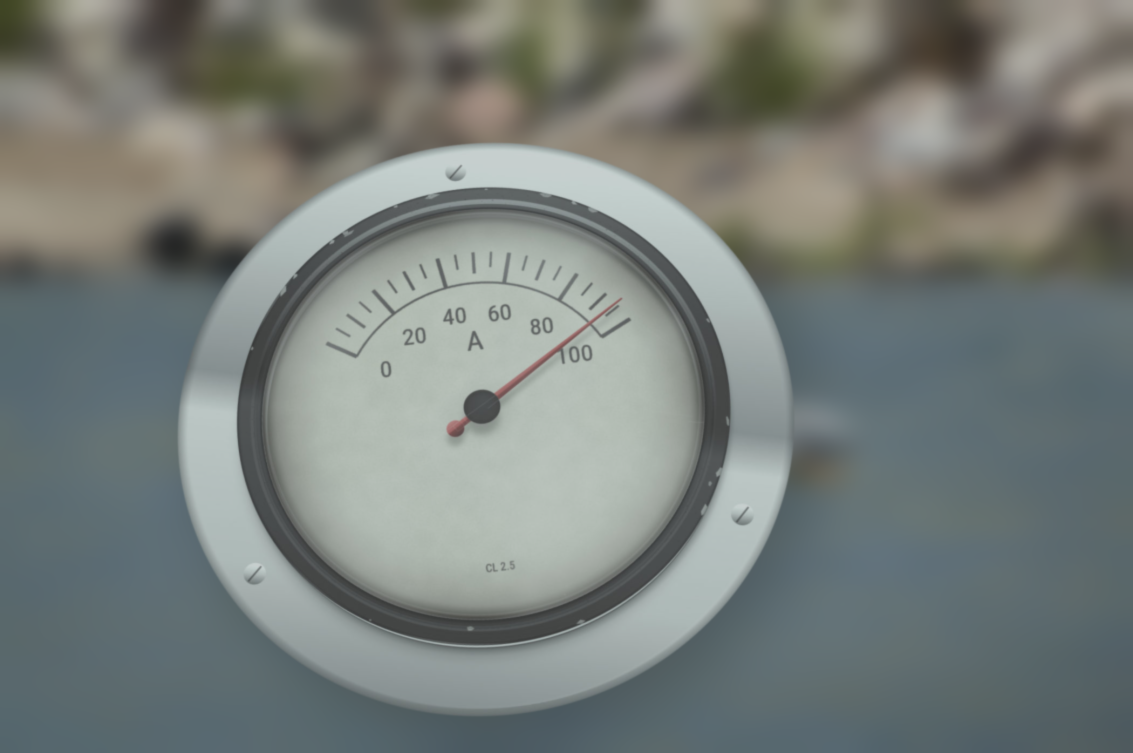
95 (A)
